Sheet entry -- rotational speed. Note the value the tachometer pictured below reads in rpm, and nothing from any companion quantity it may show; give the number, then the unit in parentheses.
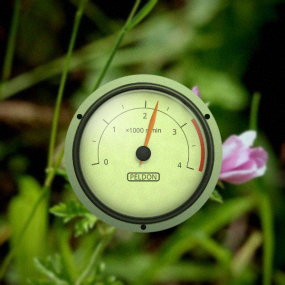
2250 (rpm)
